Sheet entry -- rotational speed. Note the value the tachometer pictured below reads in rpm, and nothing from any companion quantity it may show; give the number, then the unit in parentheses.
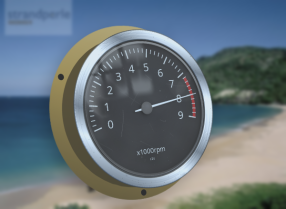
8000 (rpm)
